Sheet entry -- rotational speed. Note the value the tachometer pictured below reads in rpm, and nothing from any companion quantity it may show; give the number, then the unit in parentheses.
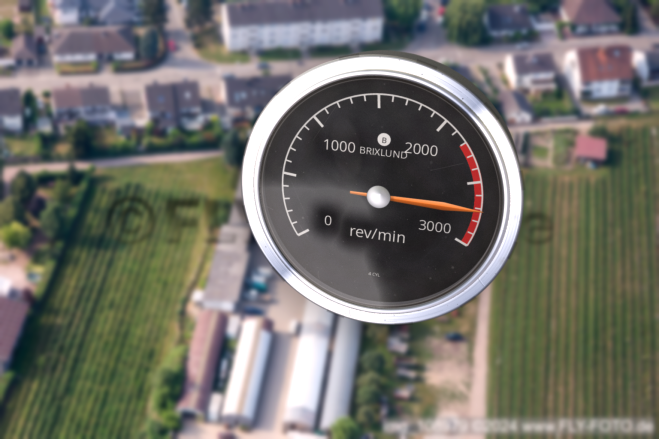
2700 (rpm)
